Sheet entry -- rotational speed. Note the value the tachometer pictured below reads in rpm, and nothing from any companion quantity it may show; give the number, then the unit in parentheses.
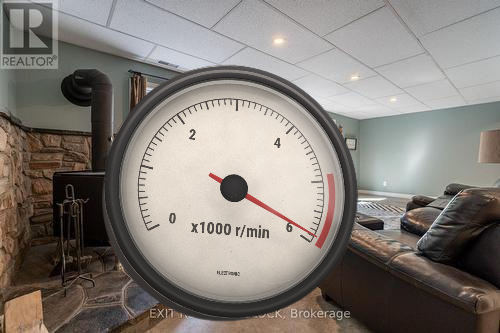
5900 (rpm)
